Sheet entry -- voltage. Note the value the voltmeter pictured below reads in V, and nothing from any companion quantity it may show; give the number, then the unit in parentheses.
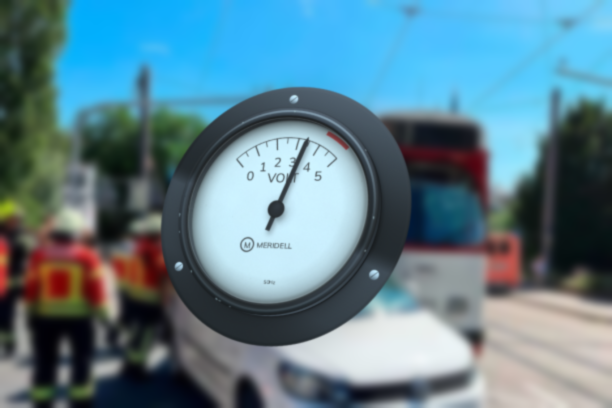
3.5 (V)
